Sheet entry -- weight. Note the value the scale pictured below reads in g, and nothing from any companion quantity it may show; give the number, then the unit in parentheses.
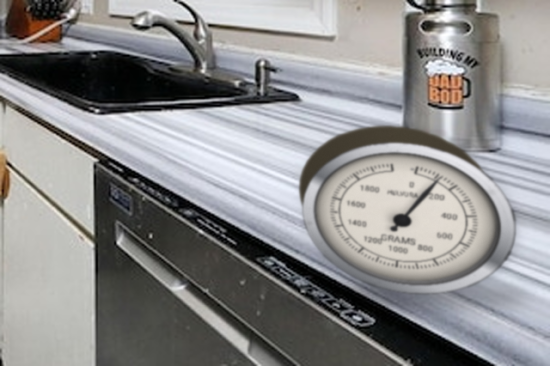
100 (g)
